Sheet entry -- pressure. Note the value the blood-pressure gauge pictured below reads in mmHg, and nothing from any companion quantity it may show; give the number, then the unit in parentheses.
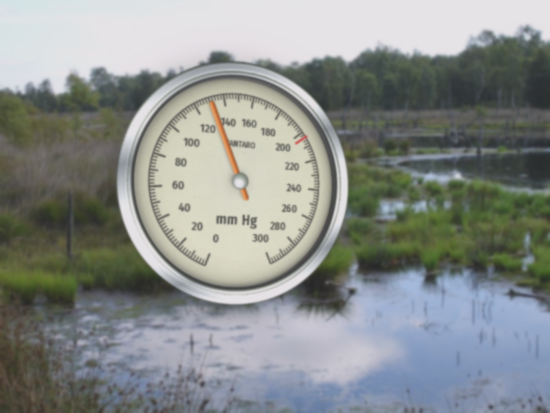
130 (mmHg)
